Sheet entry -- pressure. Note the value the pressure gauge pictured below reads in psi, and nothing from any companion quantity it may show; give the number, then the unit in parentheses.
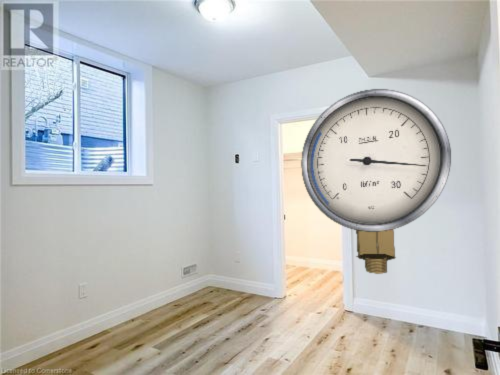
26 (psi)
